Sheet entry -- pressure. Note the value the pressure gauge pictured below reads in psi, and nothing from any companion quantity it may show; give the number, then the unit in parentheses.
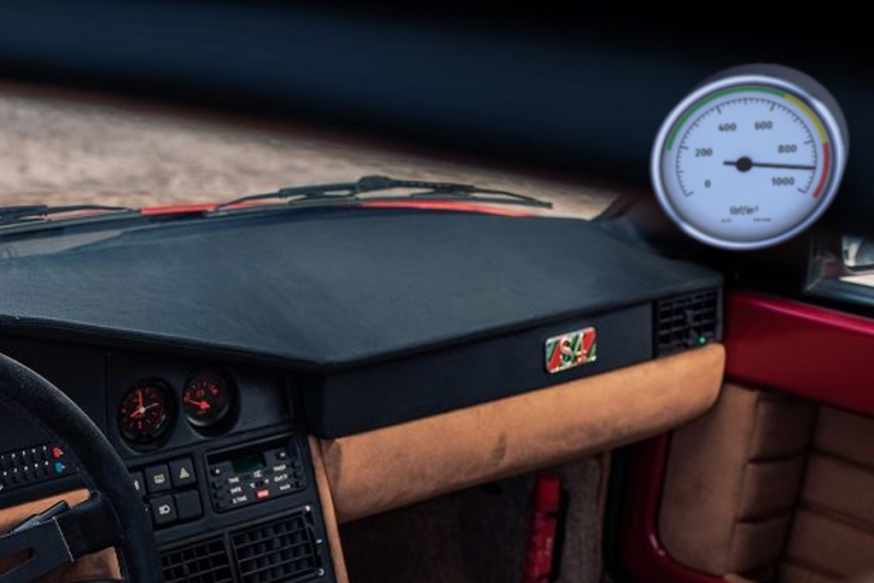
900 (psi)
